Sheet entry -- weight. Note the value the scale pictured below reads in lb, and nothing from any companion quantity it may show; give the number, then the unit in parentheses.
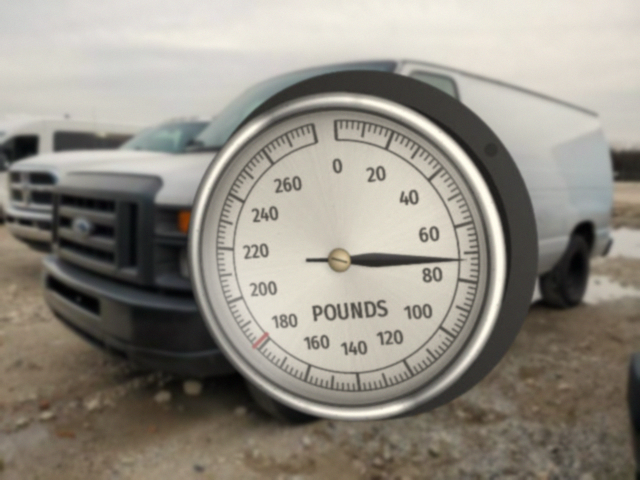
72 (lb)
